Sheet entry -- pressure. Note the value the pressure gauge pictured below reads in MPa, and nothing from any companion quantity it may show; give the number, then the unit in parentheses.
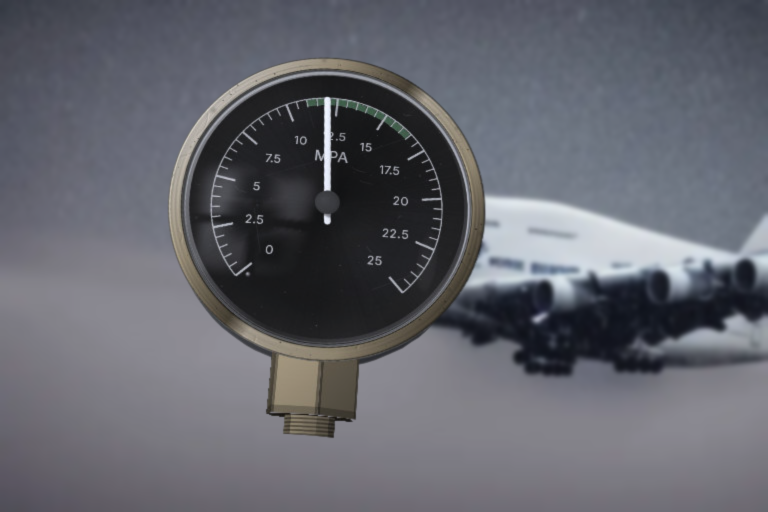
12 (MPa)
